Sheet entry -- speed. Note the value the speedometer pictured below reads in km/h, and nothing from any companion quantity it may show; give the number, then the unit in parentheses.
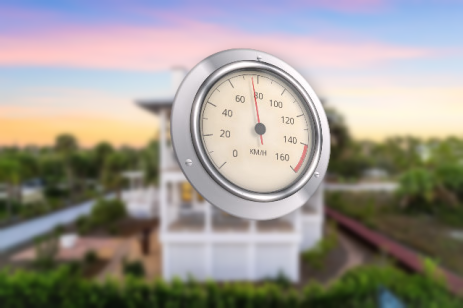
75 (km/h)
